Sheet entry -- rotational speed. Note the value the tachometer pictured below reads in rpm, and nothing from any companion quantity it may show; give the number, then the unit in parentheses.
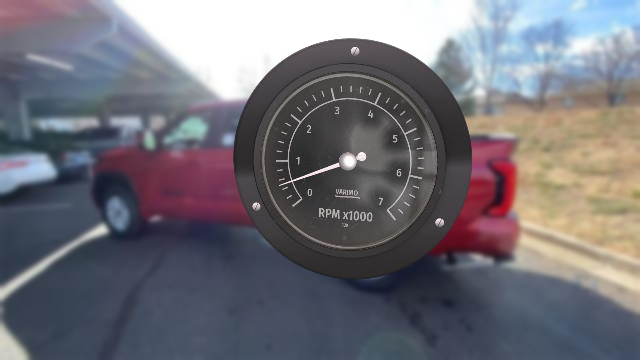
500 (rpm)
